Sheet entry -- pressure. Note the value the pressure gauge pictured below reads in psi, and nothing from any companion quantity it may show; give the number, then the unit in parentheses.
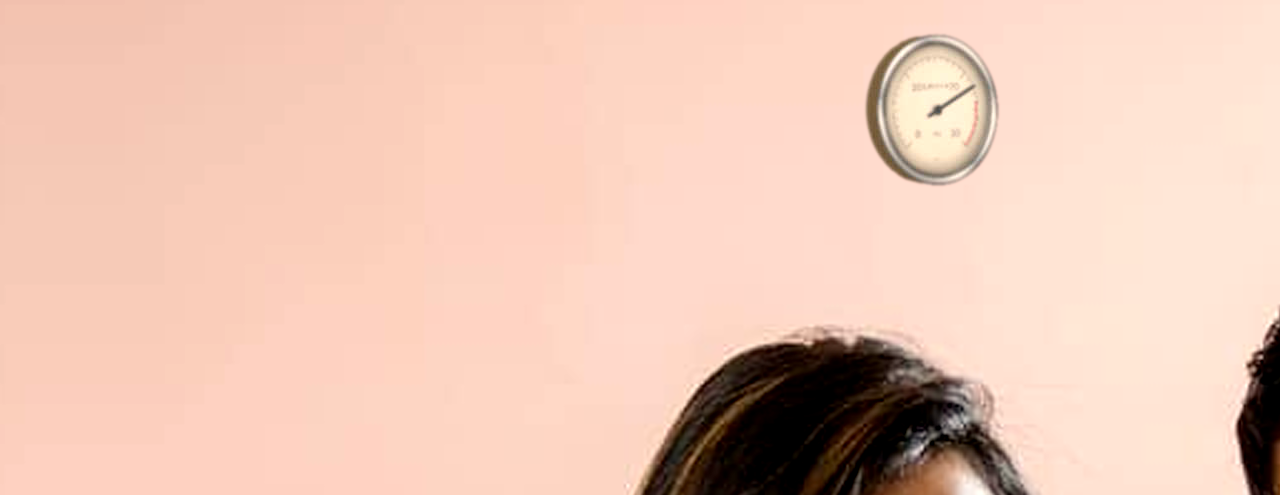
22 (psi)
